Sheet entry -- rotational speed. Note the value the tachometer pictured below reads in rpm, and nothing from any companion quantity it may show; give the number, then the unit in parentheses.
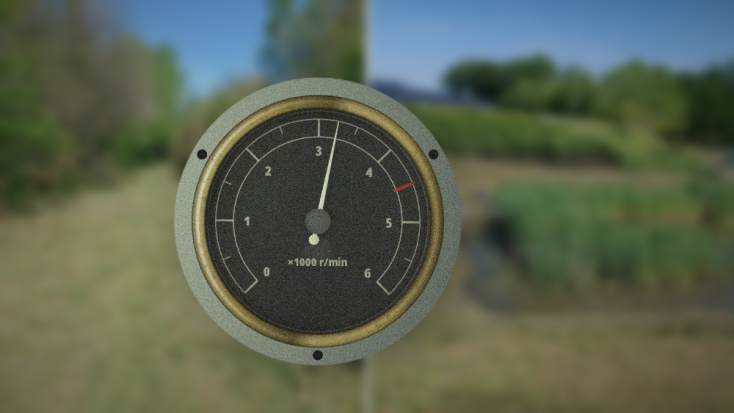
3250 (rpm)
